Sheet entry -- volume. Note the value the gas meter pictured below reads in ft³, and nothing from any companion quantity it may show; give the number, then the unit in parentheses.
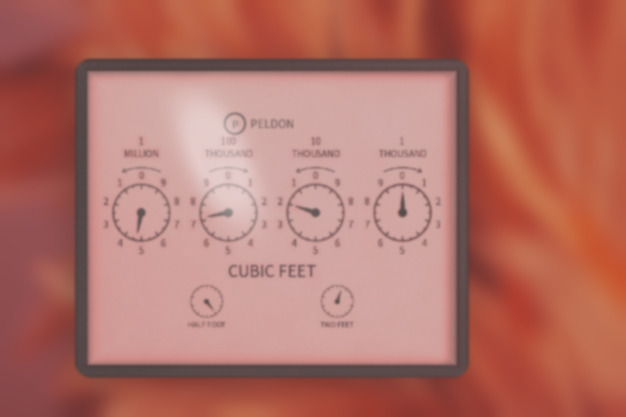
472000 (ft³)
